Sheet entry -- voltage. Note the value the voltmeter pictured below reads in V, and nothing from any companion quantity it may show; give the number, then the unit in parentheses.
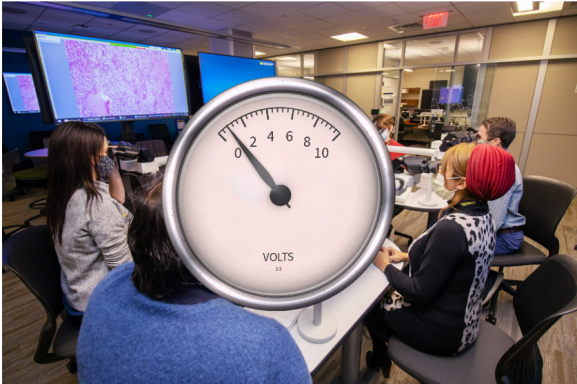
0.8 (V)
